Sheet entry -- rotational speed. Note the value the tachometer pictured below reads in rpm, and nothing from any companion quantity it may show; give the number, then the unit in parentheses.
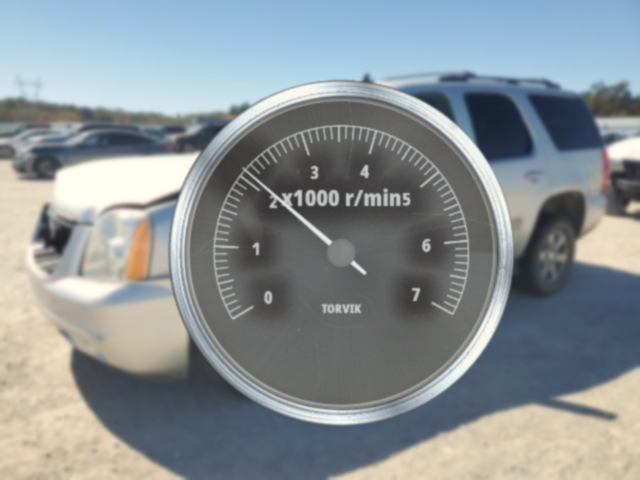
2100 (rpm)
